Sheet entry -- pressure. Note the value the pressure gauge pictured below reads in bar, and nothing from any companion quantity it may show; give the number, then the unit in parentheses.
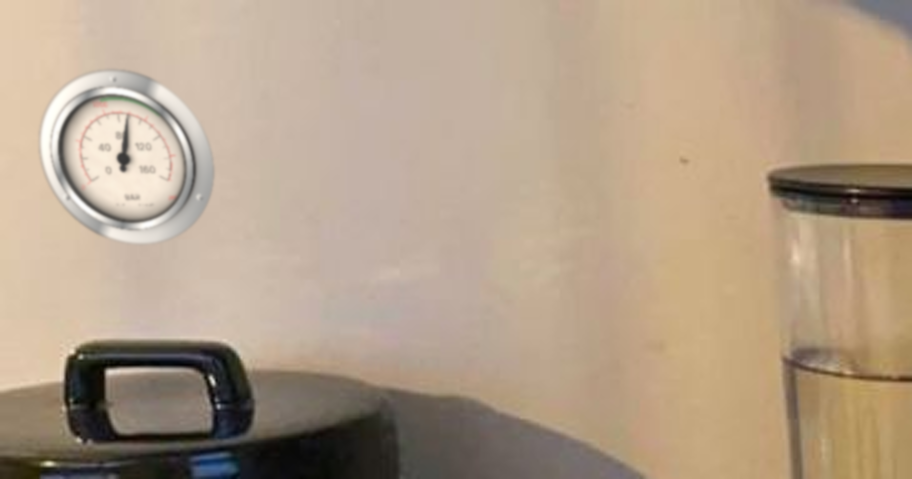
90 (bar)
